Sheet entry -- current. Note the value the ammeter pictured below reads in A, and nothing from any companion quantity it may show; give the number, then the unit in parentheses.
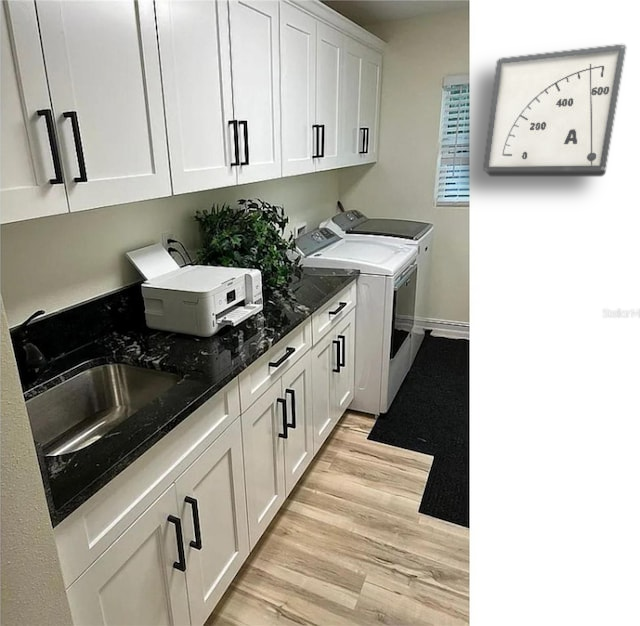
550 (A)
